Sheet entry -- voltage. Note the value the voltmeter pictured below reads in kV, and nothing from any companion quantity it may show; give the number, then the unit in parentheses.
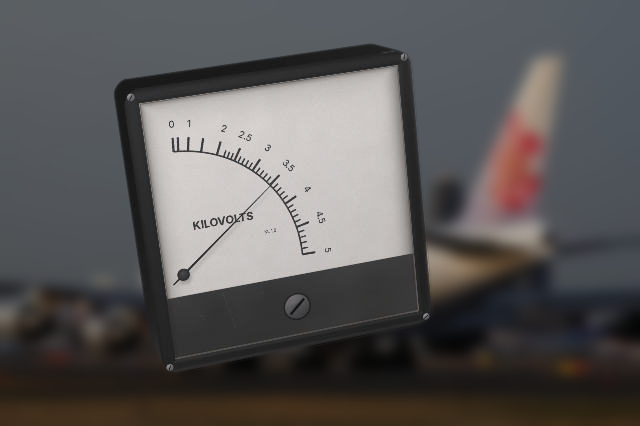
3.5 (kV)
